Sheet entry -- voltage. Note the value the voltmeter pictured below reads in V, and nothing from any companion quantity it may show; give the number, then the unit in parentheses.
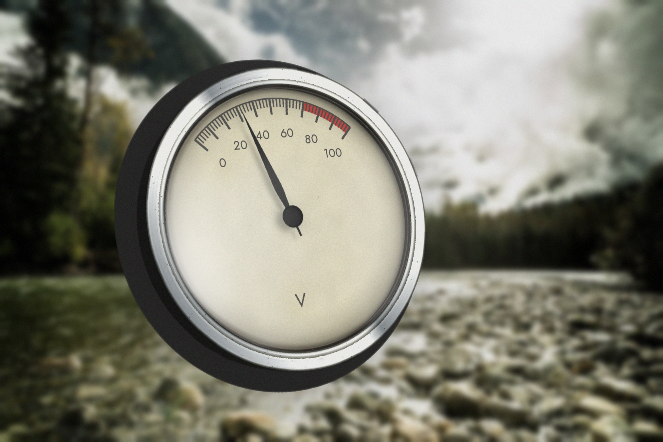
30 (V)
